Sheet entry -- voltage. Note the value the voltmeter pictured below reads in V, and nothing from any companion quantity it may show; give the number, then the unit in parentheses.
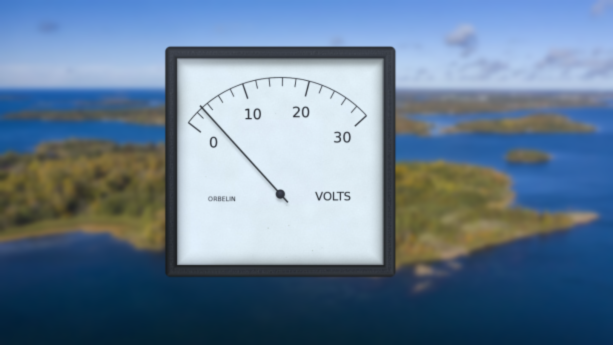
3 (V)
